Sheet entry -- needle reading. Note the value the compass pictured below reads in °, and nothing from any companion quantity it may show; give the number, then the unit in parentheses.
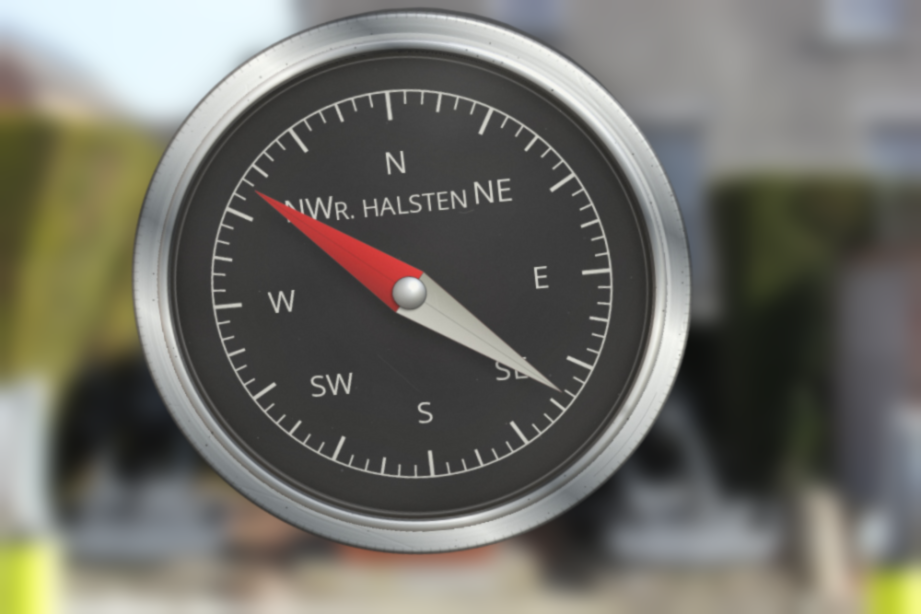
310 (°)
